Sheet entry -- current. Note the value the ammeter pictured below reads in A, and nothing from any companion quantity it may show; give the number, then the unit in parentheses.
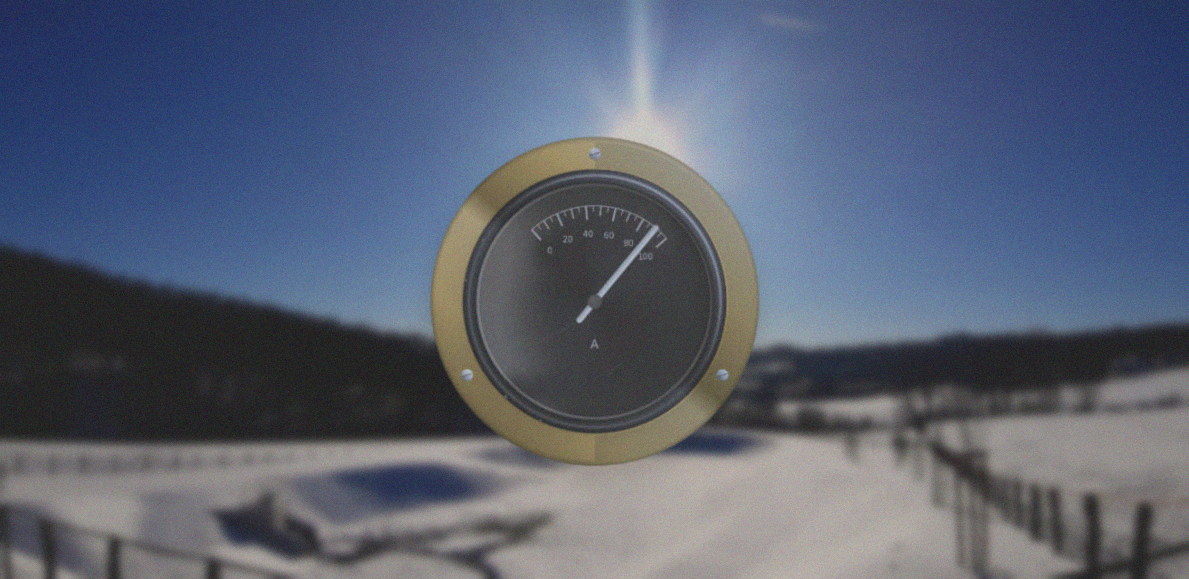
90 (A)
